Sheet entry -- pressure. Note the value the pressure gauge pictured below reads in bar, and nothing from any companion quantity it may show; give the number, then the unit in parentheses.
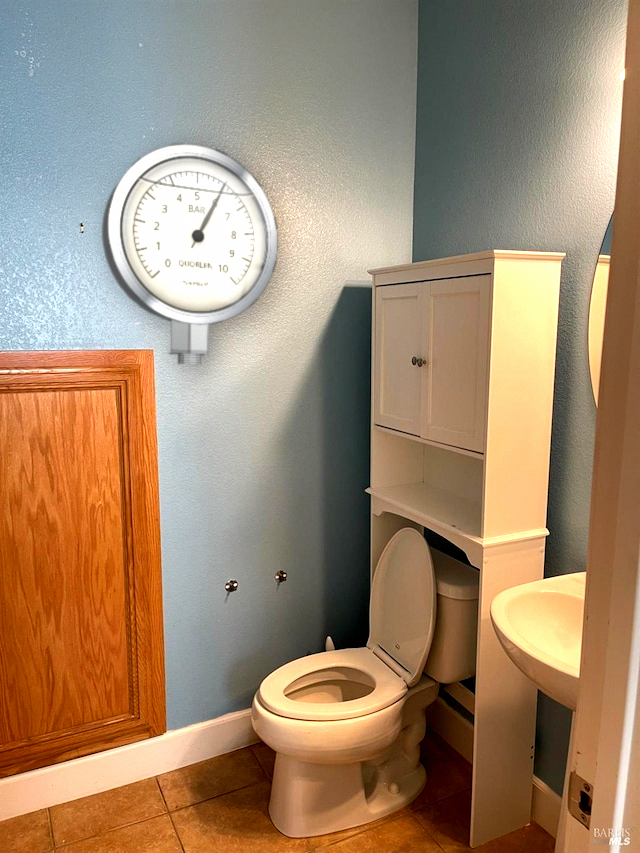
6 (bar)
